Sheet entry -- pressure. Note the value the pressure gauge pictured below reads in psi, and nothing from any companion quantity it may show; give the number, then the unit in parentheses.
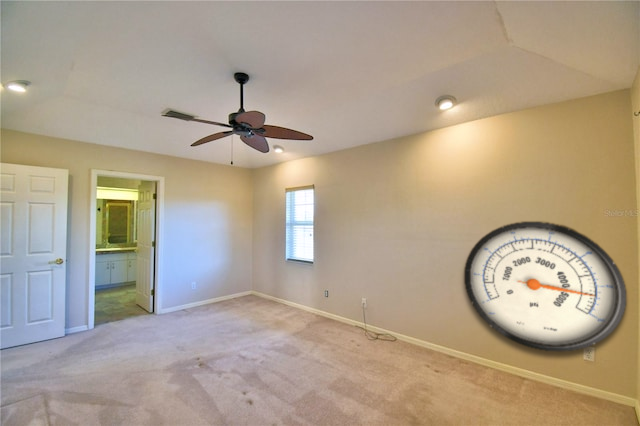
4500 (psi)
